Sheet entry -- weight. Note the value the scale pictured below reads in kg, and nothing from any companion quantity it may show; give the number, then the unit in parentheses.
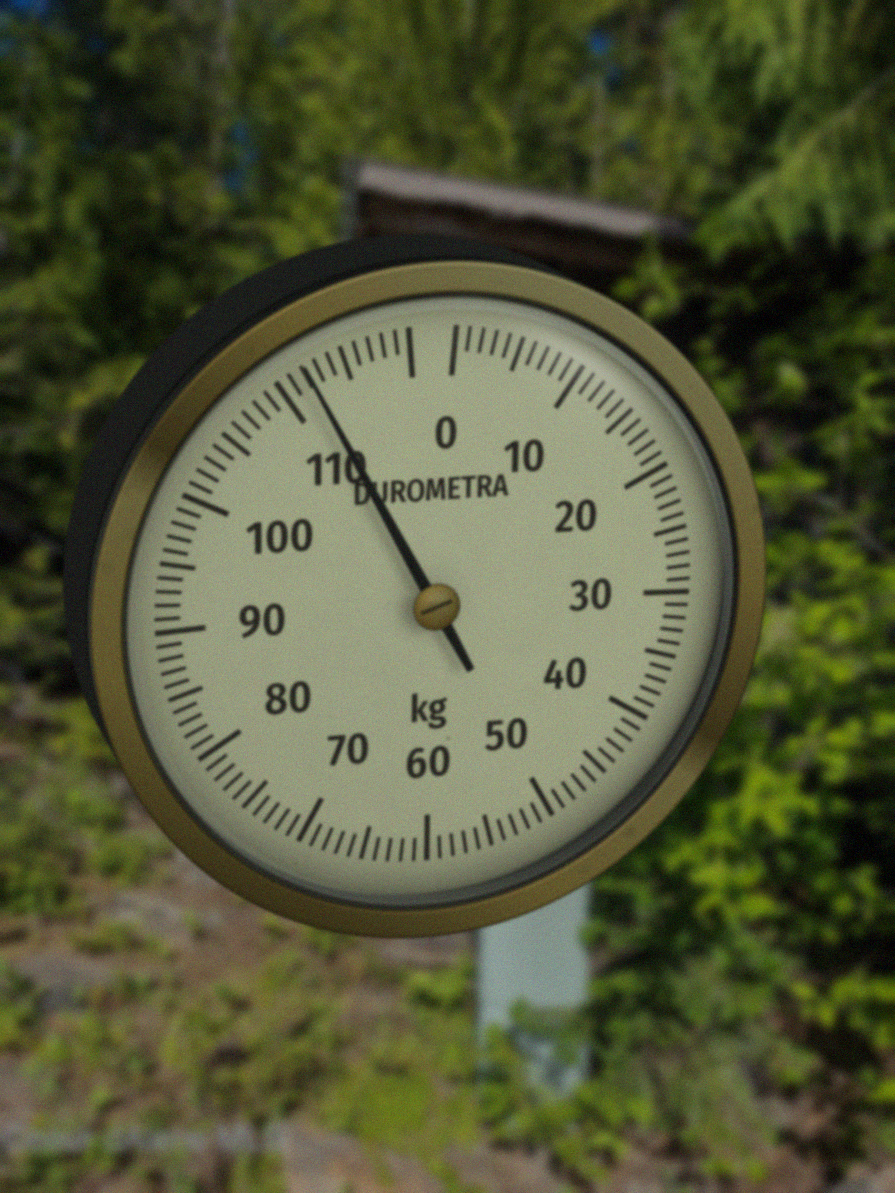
112 (kg)
